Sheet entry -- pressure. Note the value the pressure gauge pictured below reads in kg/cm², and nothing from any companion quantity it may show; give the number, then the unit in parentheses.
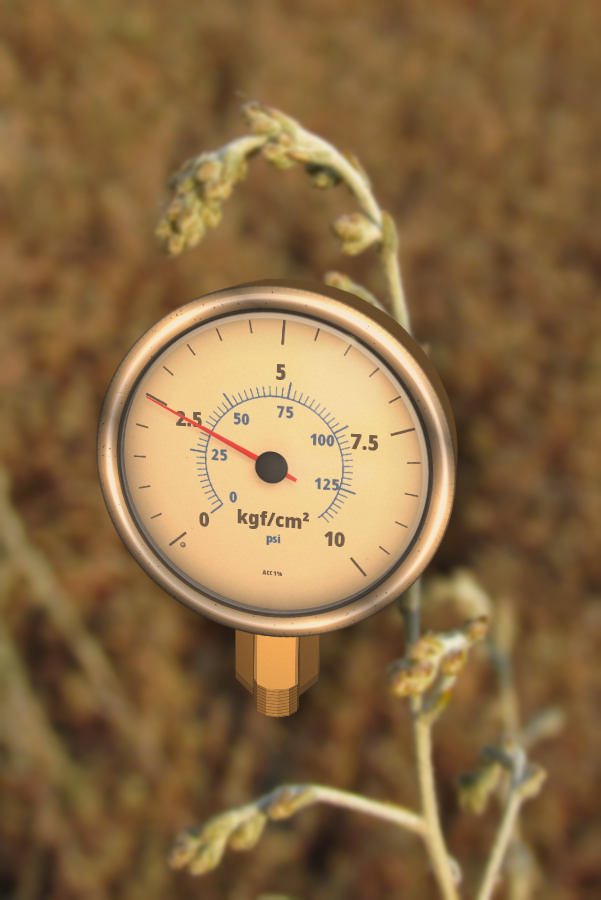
2.5 (kg/cm²)
